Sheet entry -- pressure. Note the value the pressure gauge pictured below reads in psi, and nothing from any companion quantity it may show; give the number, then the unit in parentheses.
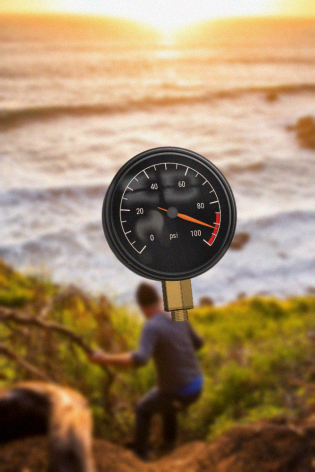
92.5 (psi)
